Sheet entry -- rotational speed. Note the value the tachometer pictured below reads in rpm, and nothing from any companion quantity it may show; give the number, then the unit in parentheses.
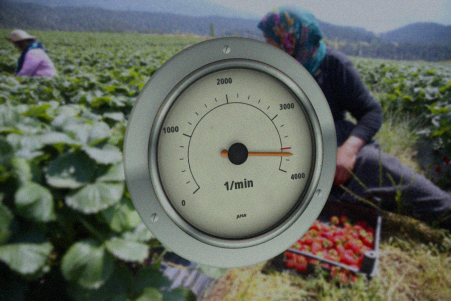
3700 (rpm)
